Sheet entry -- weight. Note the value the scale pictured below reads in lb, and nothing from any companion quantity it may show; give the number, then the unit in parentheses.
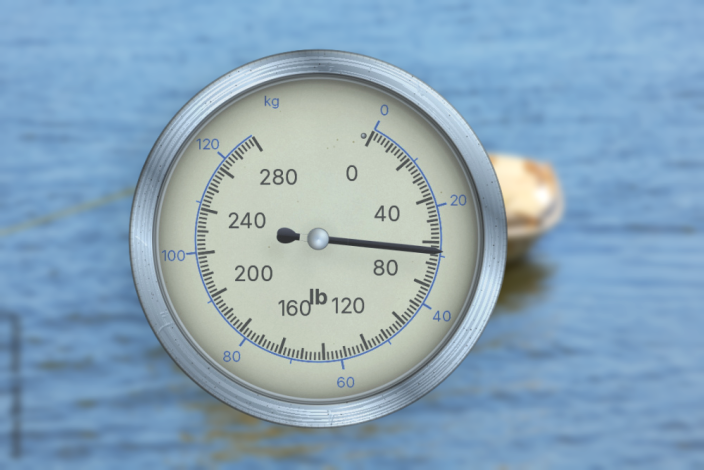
64 (lb)
